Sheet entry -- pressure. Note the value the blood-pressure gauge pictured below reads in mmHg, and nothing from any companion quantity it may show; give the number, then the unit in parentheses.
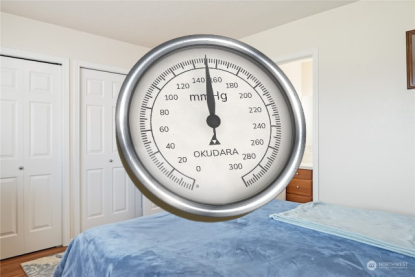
150 (mmHg)
